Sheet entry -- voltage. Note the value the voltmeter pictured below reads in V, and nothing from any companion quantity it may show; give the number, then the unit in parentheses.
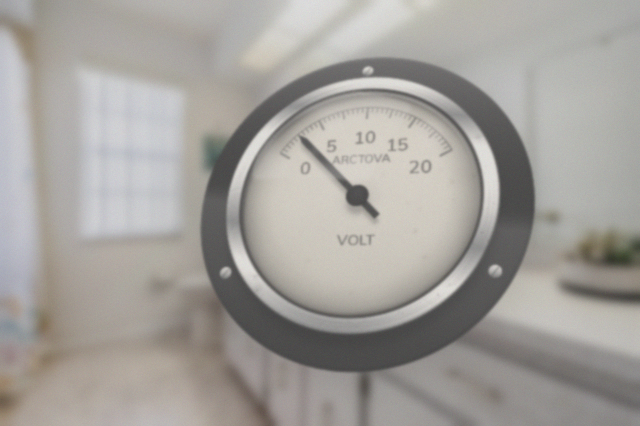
2.5 (V)
